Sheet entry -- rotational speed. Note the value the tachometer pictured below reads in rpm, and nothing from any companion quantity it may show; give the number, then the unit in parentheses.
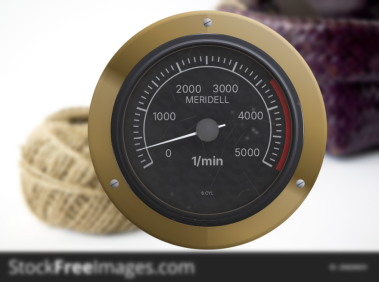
300 (rpm)
